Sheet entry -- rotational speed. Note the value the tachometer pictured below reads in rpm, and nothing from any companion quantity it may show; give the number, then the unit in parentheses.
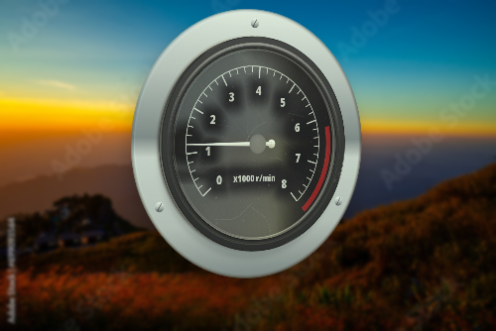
1200 (rpm)
